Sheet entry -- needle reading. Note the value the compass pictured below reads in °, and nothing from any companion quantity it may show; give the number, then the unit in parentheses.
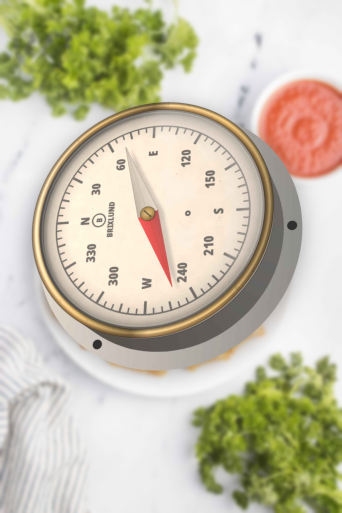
250 (°)
